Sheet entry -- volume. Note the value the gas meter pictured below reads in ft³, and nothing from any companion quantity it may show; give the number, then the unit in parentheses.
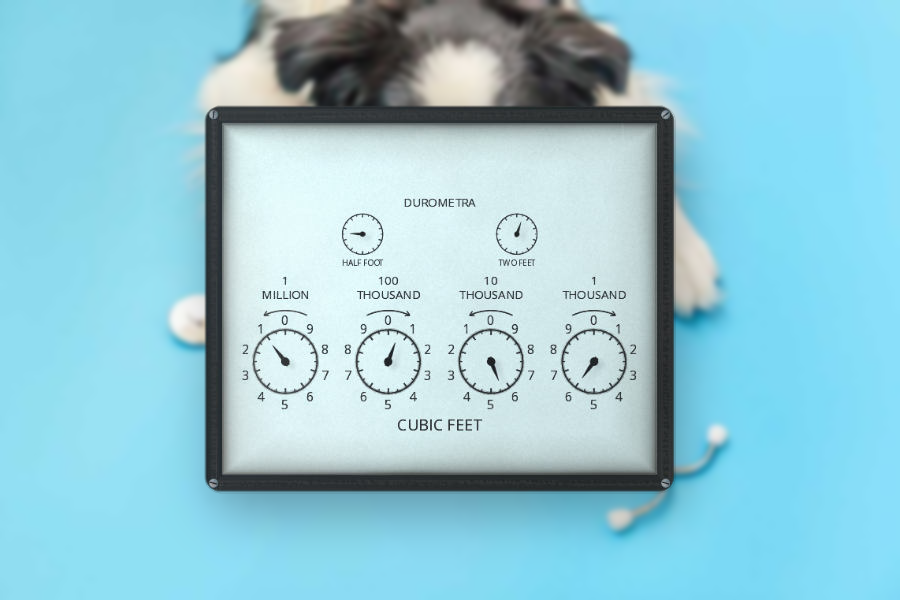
105600 (ft³)
